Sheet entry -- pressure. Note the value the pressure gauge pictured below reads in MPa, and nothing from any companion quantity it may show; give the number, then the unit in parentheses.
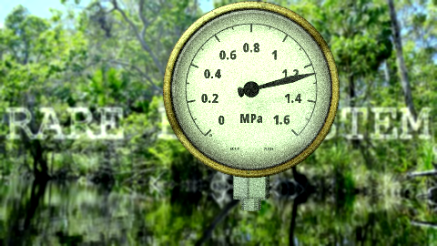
1.25 (MPa)
